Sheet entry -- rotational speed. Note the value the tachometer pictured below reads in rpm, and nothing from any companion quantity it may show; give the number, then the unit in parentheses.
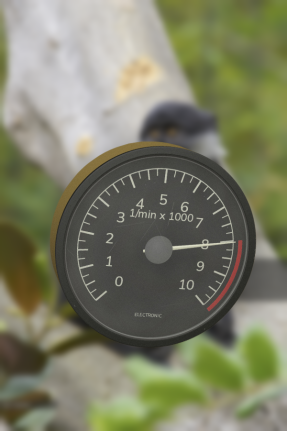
8000 (rpm)
